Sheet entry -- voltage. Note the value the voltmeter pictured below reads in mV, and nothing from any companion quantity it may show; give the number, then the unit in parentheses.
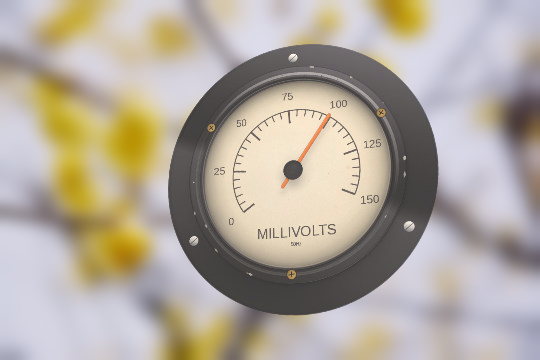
100 (mV)
